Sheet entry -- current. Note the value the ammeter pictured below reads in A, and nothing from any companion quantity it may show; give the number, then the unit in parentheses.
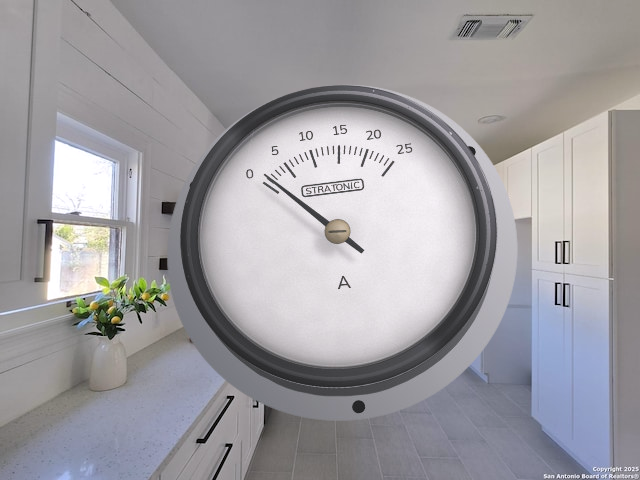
1 (A)
